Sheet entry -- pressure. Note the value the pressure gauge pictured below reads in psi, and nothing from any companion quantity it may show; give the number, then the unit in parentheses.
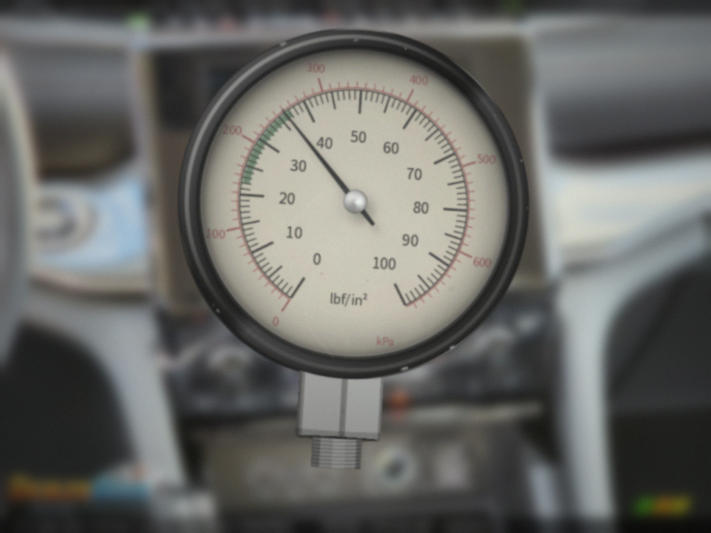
36 (psi)
